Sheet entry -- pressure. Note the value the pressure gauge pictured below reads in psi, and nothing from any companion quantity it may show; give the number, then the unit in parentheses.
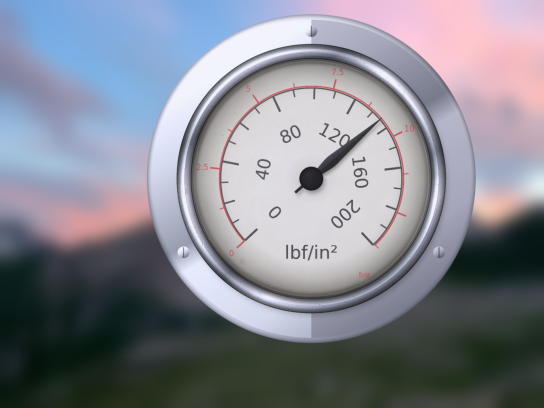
135 (psi)
